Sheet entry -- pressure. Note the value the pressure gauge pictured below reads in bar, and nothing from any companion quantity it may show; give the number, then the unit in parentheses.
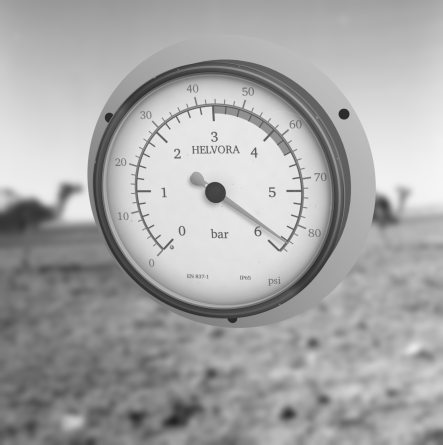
5.8 (bar)
